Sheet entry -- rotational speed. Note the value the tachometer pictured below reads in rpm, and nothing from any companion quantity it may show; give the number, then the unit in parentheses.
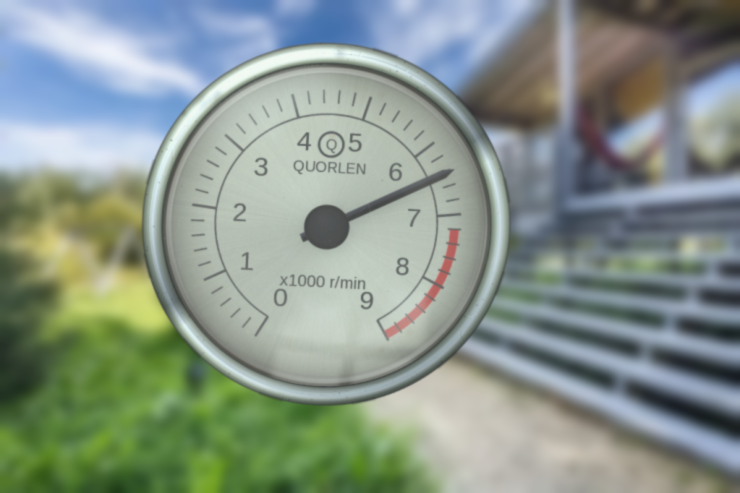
6400 (rpm)
